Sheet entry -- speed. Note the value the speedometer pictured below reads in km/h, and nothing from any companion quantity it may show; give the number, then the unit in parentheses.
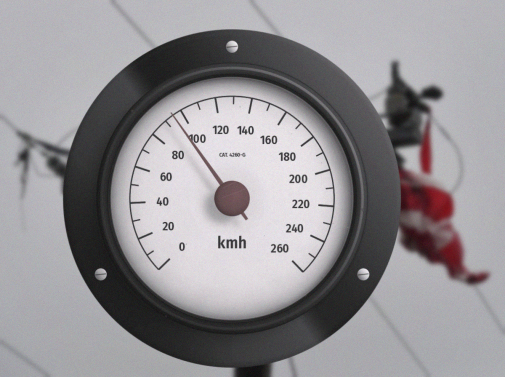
95 (km/h)
